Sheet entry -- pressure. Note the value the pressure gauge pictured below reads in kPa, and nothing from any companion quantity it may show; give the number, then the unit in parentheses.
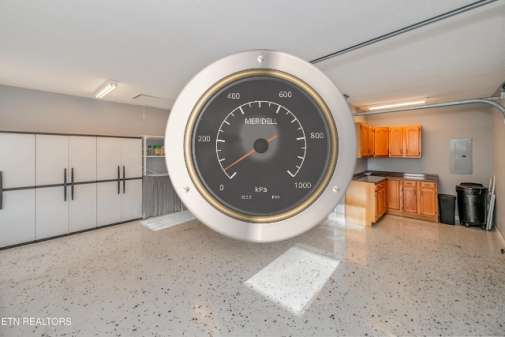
50 (kPa)
